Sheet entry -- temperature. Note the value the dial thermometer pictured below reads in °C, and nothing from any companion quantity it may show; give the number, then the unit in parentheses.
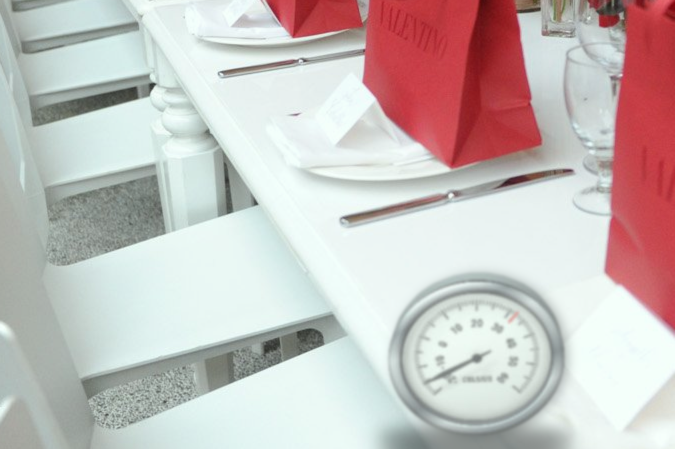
-15 (°C)
